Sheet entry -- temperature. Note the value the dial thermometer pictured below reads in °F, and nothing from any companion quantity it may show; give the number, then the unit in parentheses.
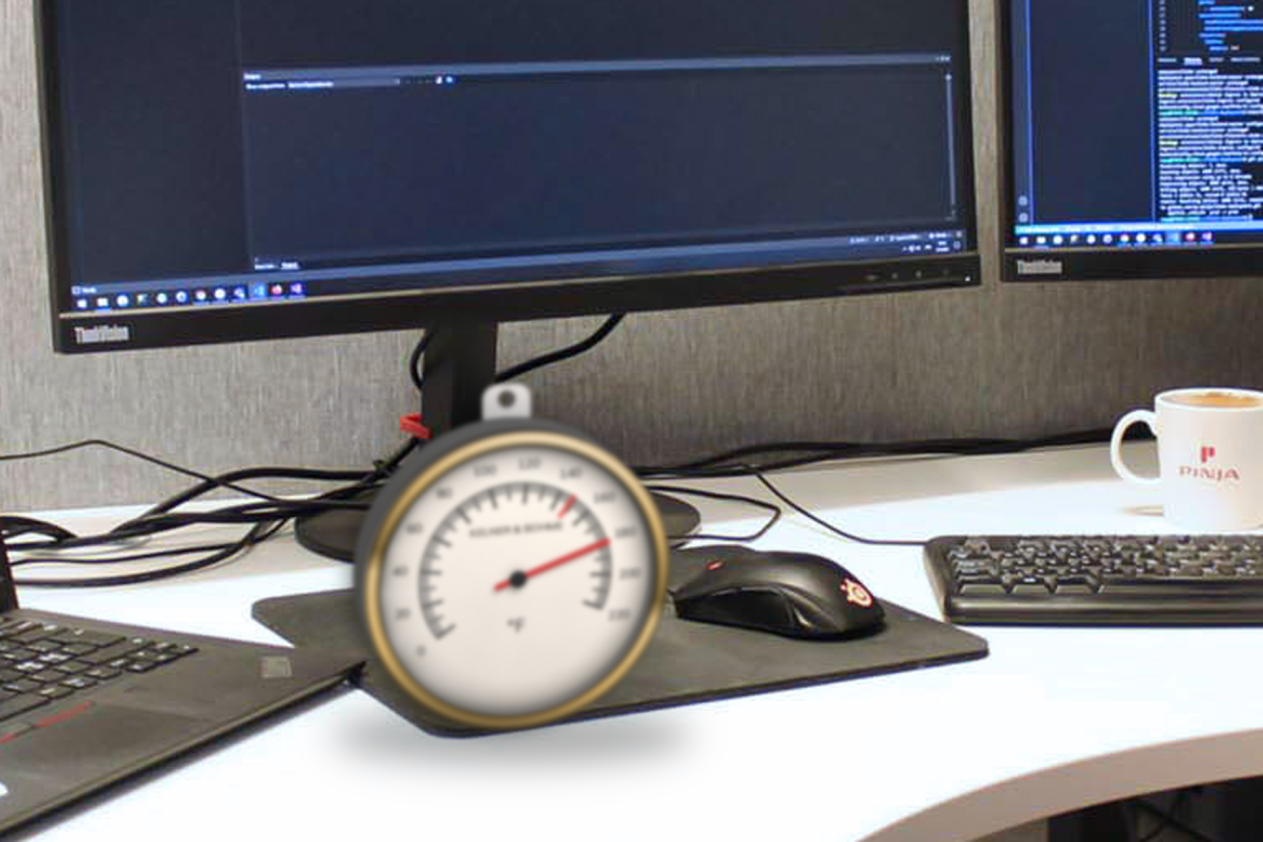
180 (°F)
